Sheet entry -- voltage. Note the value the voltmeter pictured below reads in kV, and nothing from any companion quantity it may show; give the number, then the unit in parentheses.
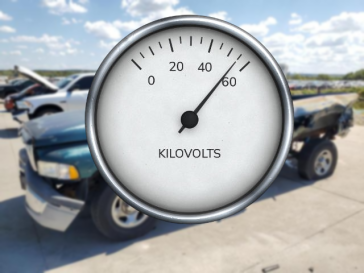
55 (kV)
